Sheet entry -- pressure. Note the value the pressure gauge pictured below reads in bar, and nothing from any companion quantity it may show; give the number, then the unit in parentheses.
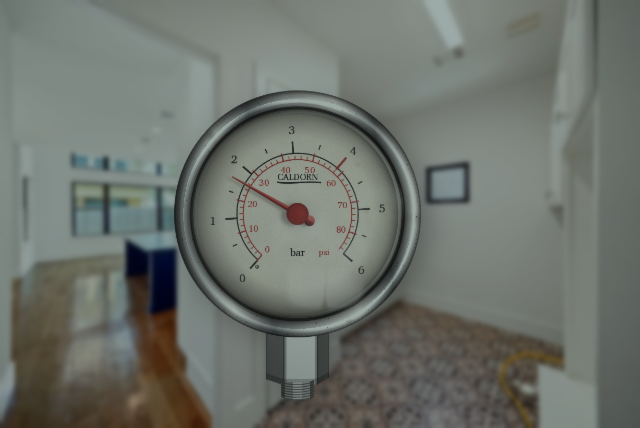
1.75 (bar)
